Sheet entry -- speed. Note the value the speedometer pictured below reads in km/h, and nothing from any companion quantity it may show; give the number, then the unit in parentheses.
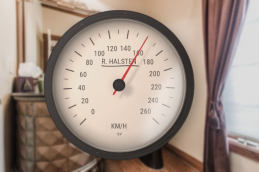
160 (km/h)
